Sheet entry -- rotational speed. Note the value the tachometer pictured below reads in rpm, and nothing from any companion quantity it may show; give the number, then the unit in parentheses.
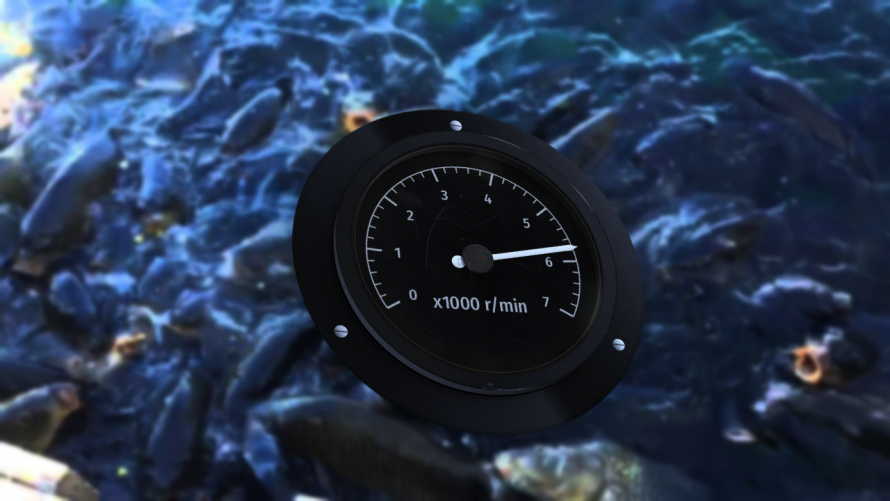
5800 (rpm)
